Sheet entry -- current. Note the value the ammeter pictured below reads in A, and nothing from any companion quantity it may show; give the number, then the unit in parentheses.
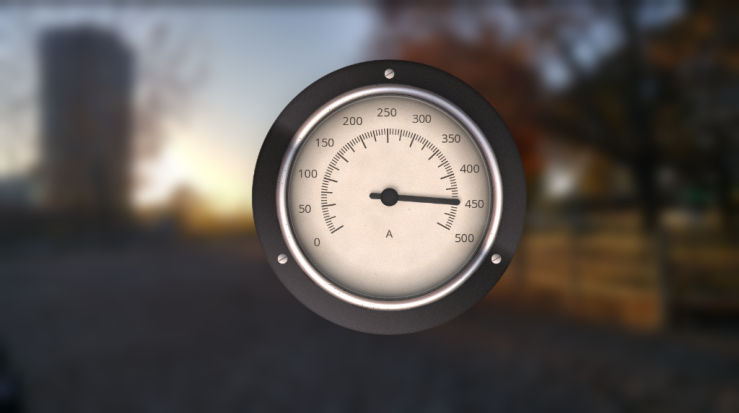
450 (A)
